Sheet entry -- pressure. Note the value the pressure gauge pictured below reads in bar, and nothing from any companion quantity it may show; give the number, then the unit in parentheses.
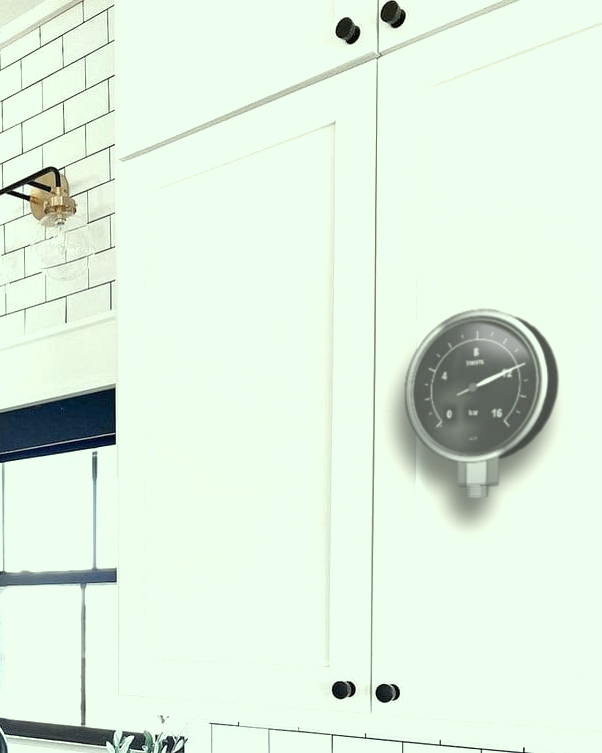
12 (bar)
